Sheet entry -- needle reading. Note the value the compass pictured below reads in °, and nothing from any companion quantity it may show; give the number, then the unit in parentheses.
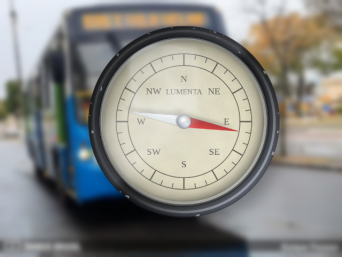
100 (°)
